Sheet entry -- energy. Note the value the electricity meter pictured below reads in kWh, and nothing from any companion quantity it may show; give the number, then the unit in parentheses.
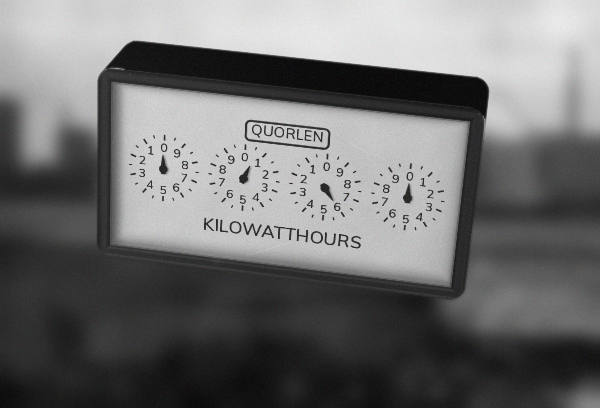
60 (kWh)
